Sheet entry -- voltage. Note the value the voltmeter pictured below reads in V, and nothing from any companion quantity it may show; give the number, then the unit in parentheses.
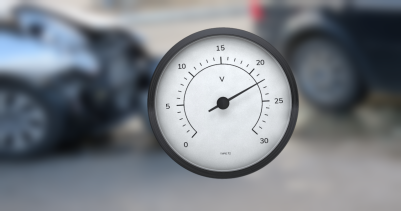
22 (V)
